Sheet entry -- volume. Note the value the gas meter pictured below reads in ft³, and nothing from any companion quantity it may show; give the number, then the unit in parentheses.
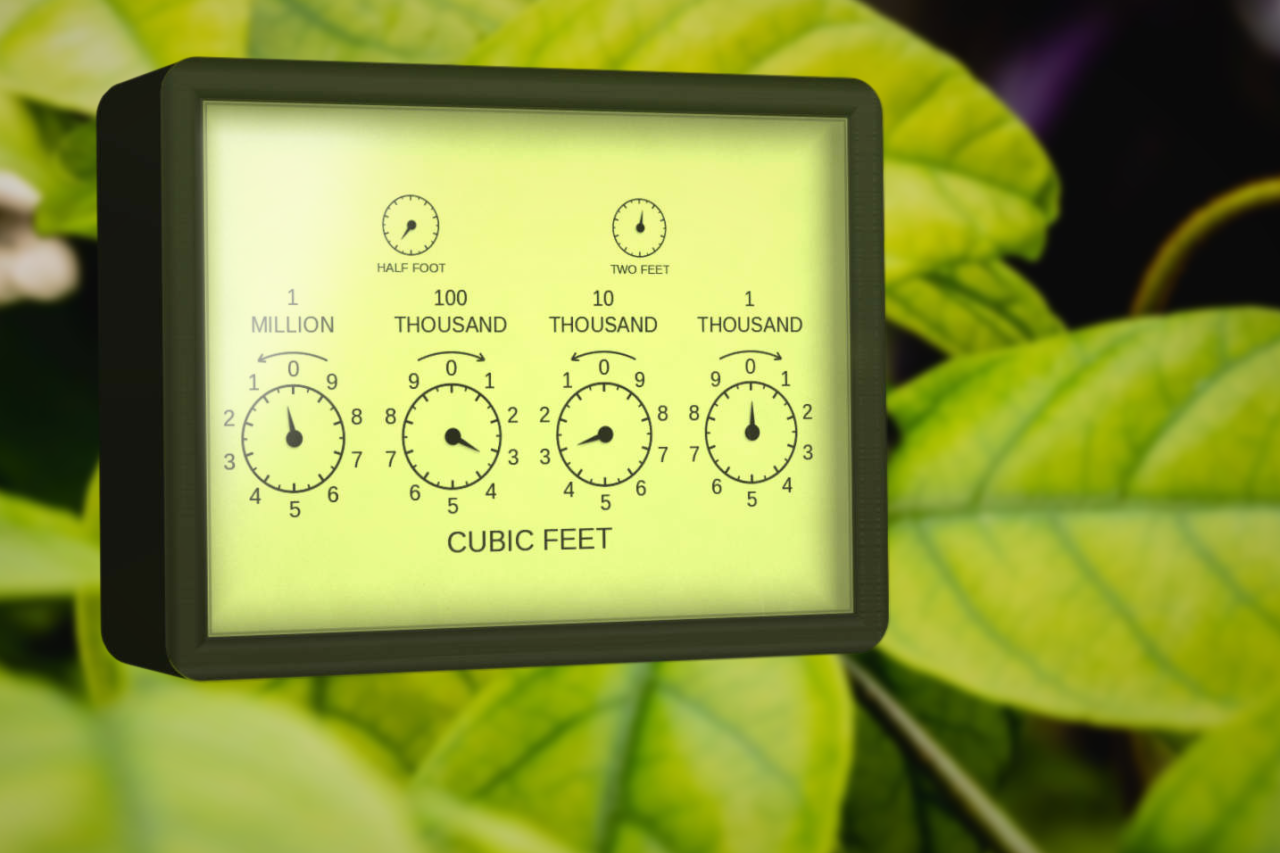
33000 (ft³)
